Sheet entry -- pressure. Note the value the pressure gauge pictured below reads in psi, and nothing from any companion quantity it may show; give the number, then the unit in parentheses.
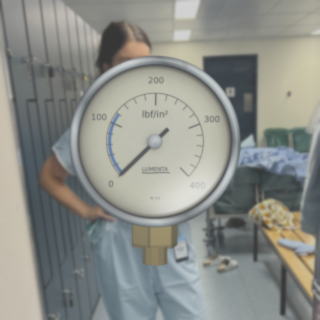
0 (psi)
